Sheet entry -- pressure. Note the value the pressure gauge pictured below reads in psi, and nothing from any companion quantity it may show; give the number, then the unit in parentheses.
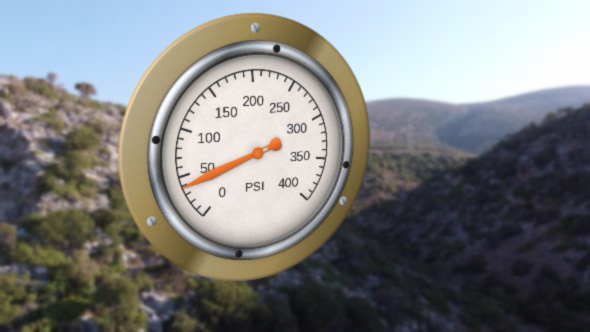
40 (psi)
